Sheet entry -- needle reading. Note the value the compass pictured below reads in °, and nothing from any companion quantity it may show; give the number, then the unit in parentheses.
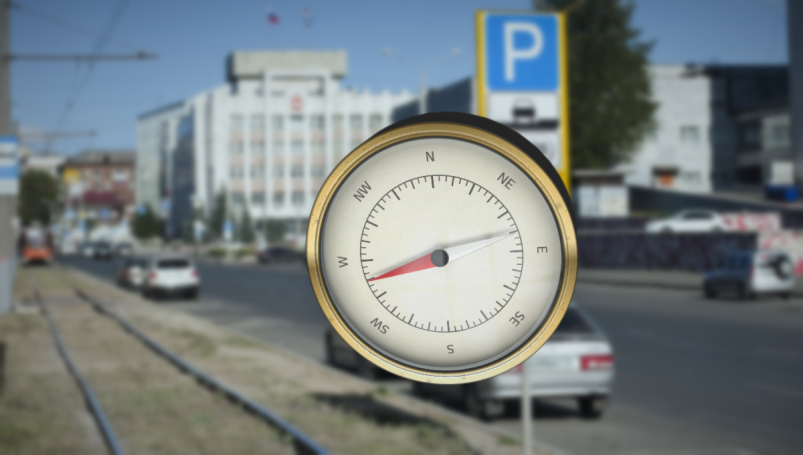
255 (°)
